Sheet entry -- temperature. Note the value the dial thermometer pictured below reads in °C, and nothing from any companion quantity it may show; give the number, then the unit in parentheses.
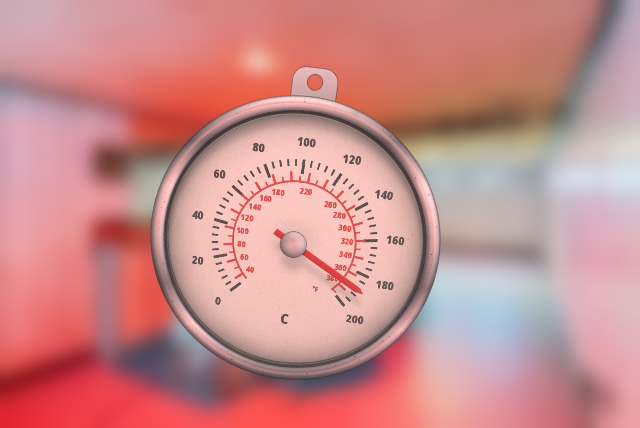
188 (°C)
